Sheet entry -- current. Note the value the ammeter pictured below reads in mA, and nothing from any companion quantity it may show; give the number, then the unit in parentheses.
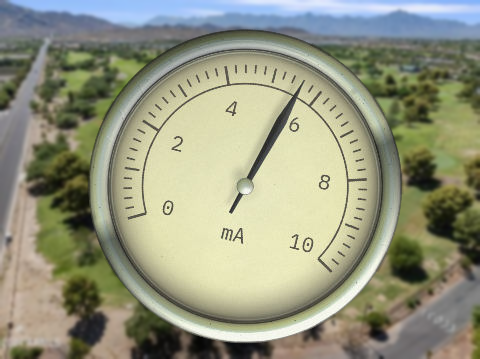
5.6 (mA)
